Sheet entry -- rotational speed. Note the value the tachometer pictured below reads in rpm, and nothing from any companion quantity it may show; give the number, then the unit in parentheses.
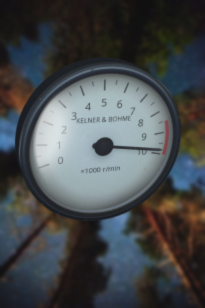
9750 (rpm)
